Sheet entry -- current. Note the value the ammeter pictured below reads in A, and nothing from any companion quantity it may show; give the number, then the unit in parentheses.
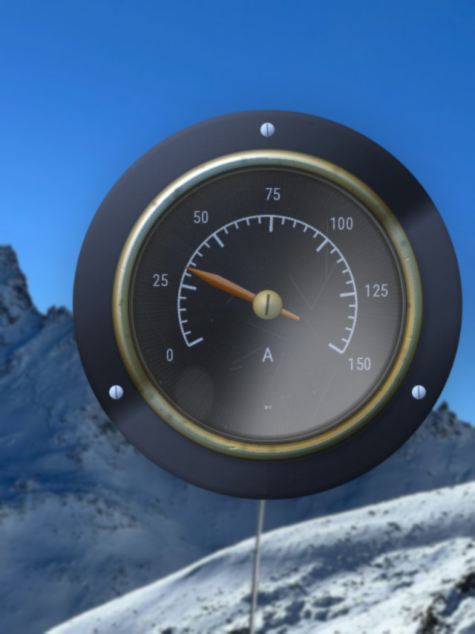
32.5 (A)
